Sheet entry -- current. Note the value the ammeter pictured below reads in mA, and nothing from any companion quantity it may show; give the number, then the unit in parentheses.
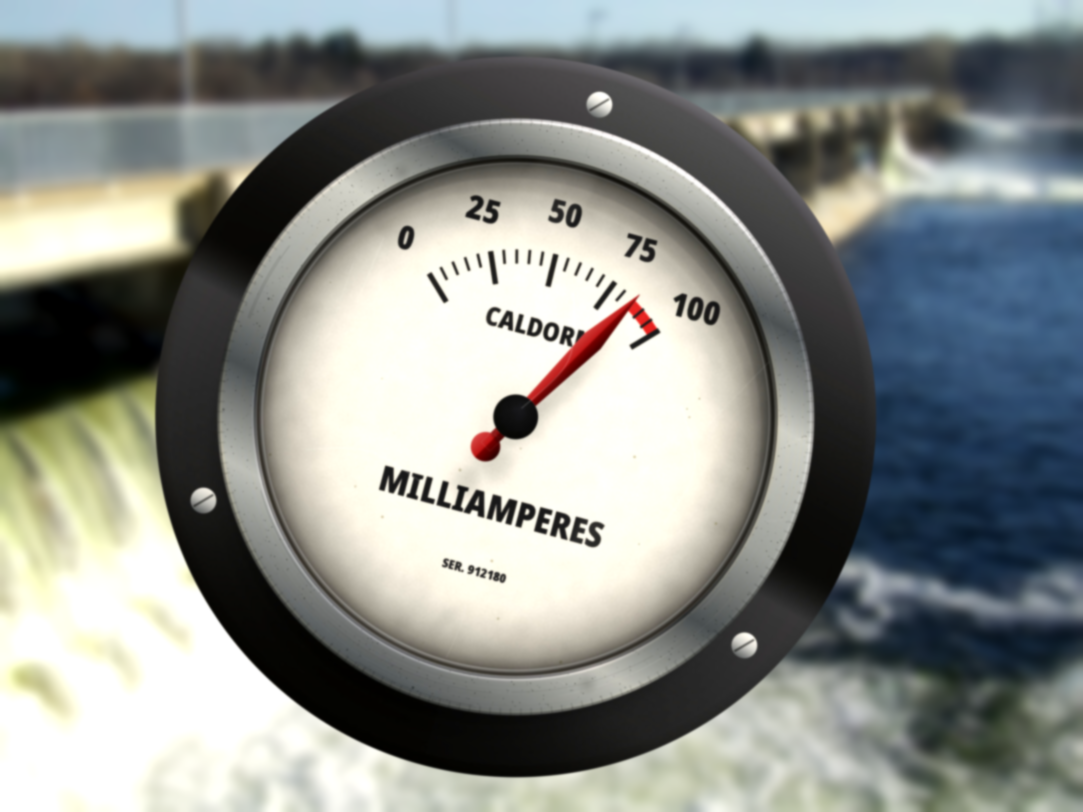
85 (mA)
